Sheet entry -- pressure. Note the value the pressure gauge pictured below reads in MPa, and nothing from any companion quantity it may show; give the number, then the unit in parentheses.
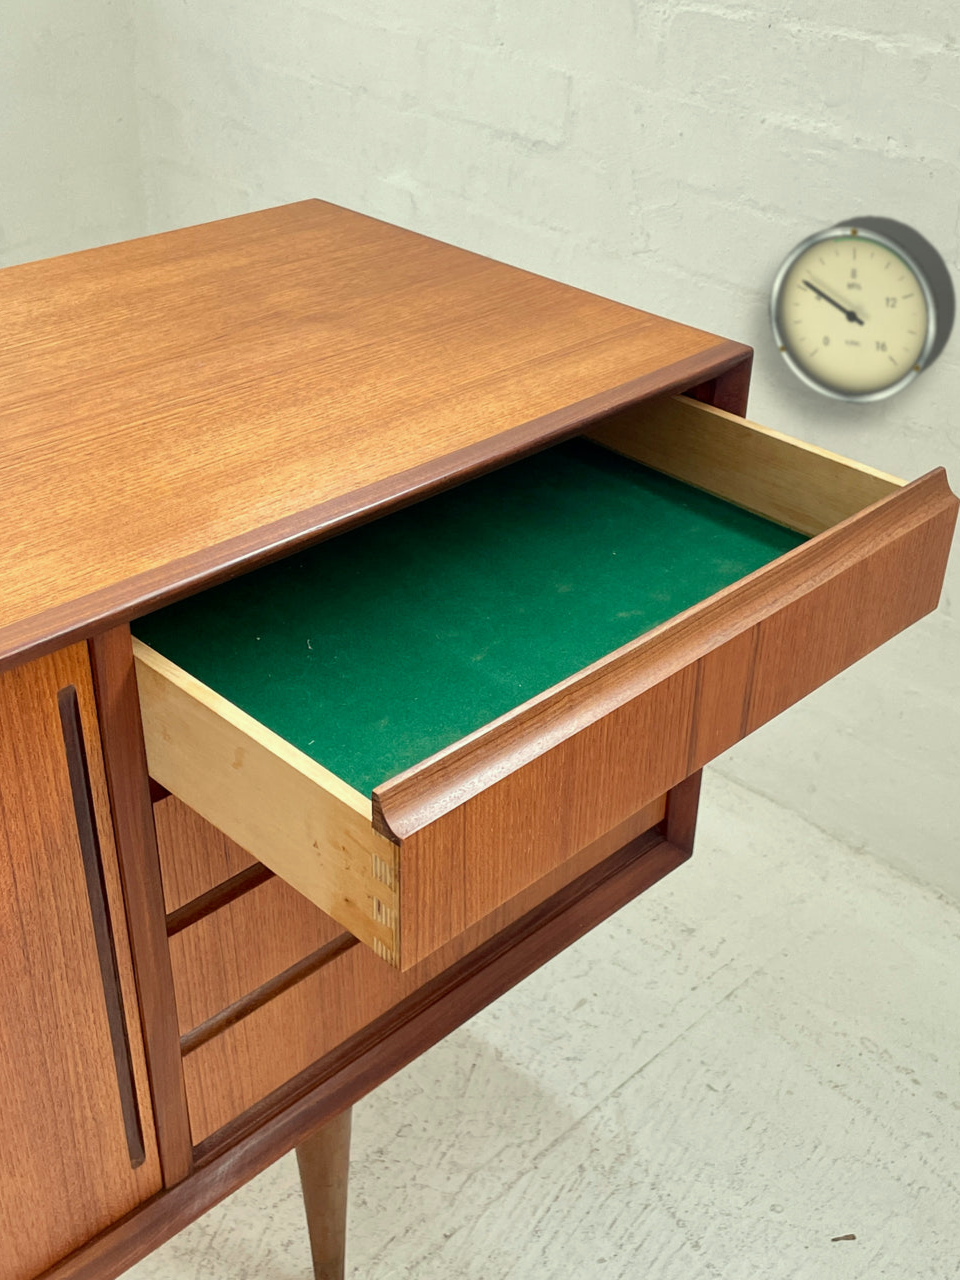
4.5 (MPa)
